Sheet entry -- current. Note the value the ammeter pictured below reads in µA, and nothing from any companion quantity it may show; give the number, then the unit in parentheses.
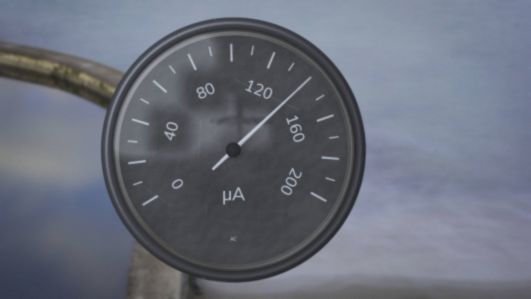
140 (µA)
